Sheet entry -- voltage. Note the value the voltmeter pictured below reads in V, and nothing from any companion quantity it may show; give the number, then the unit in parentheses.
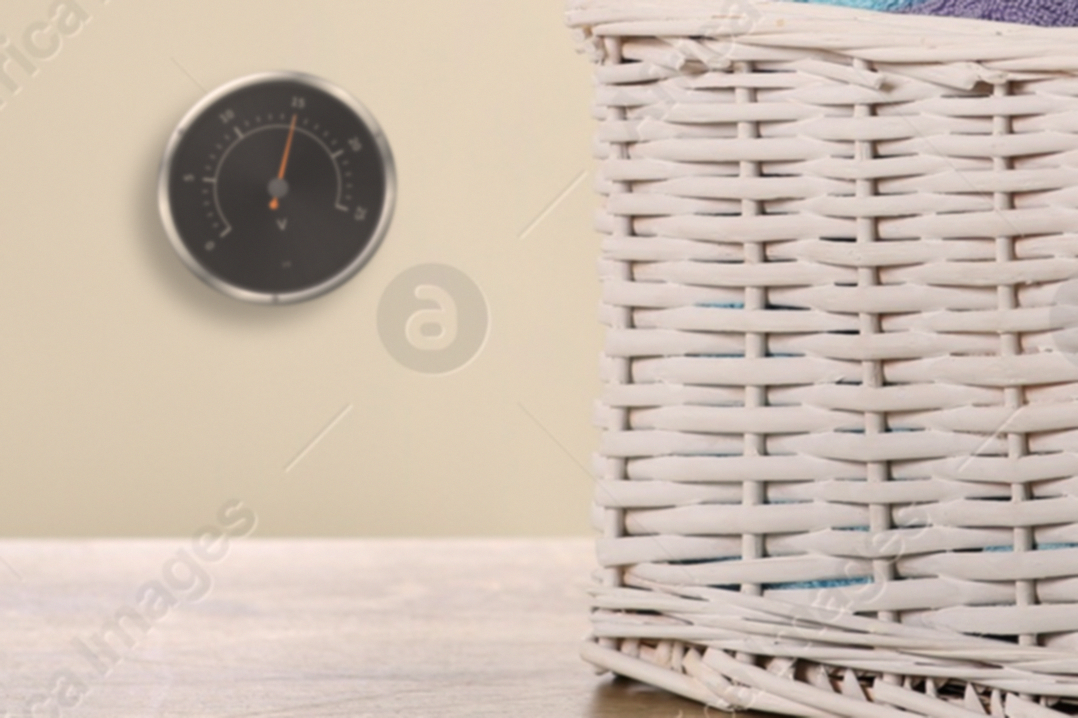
15 (V)
